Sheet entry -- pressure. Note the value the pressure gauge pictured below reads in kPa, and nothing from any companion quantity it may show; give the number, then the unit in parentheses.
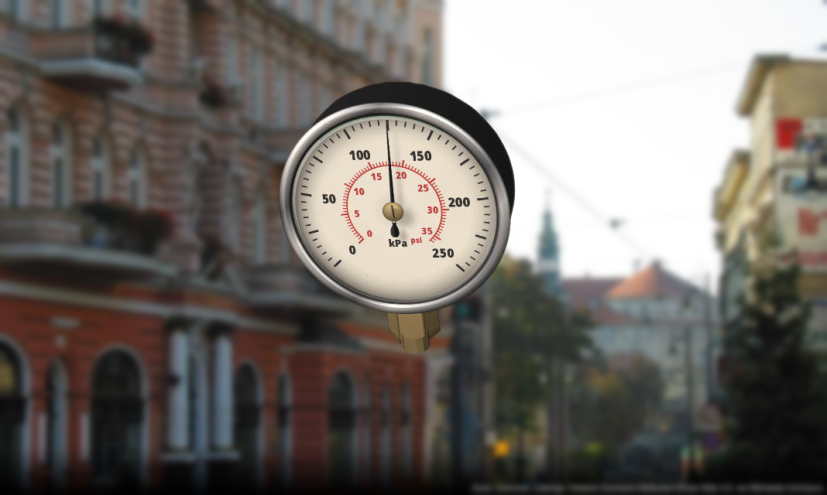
125 (kPa)
